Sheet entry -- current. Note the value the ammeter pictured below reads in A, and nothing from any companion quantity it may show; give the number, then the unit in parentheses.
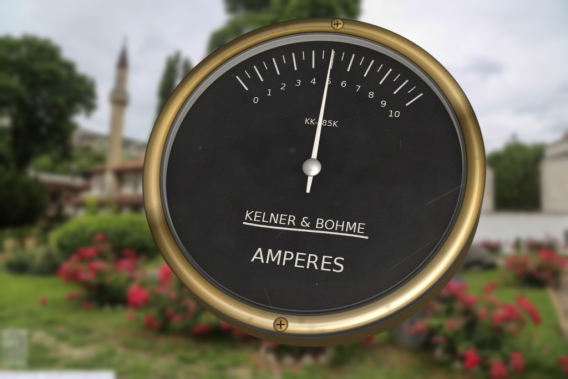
5 (A)
